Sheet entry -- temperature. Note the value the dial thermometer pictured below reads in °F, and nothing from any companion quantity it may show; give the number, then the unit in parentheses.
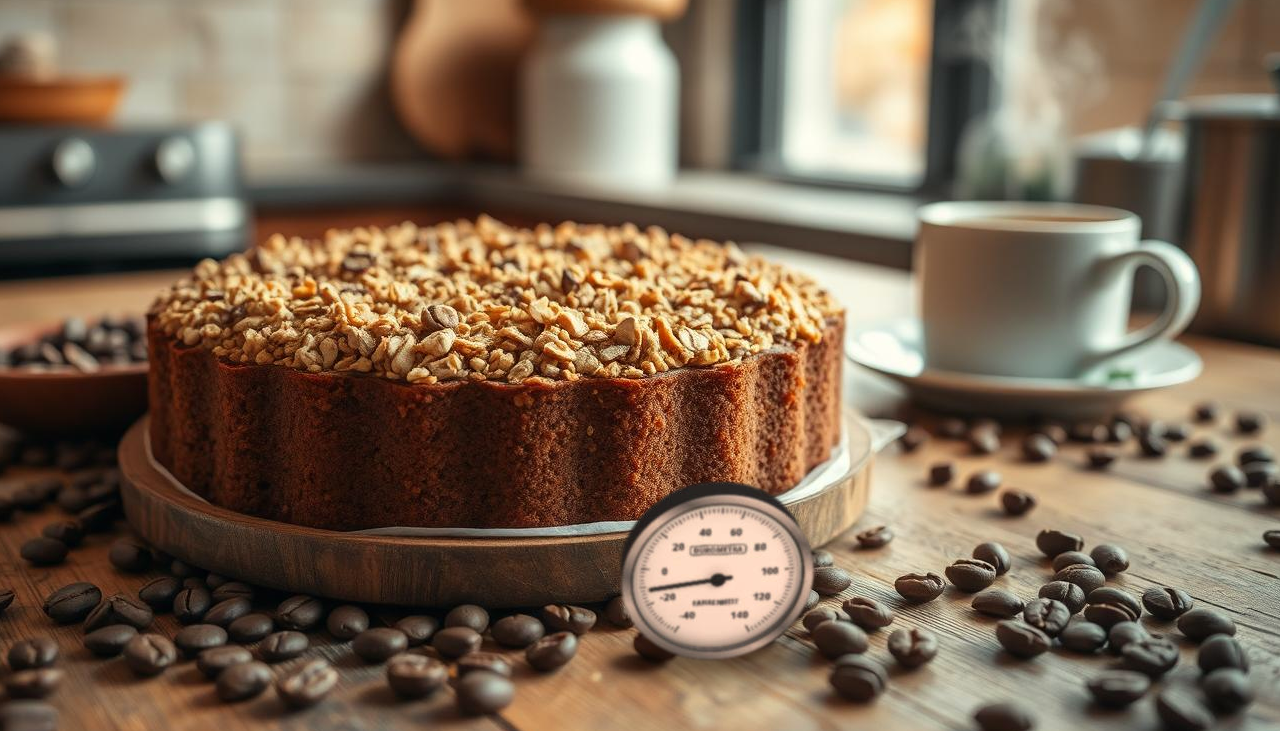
-10 (°F)
